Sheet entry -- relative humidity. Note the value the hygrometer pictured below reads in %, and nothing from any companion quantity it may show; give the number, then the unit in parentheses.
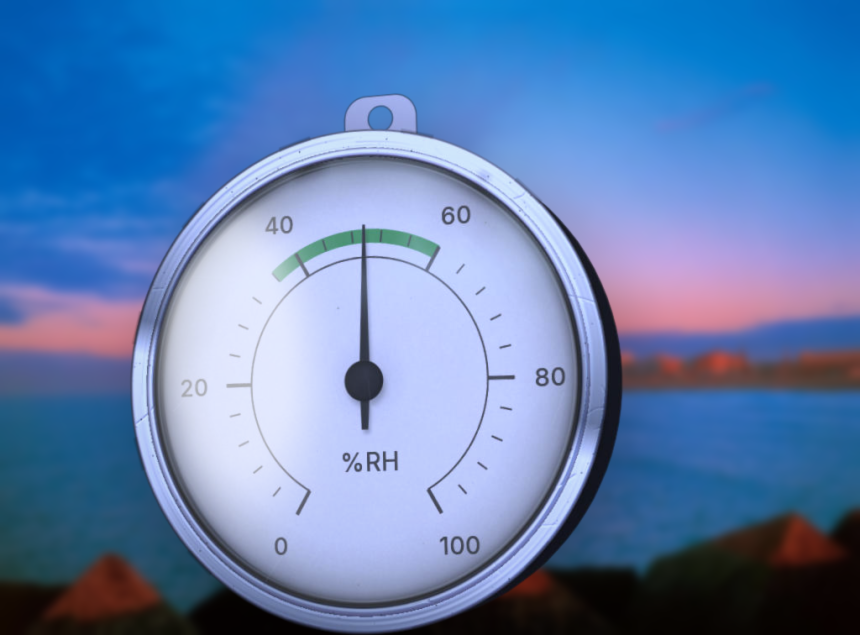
50 (%)
